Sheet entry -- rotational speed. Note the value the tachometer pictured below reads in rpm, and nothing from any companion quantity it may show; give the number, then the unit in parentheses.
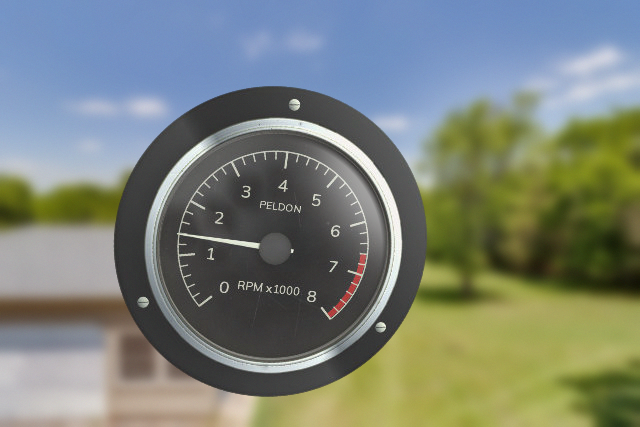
1400 (rpm)
